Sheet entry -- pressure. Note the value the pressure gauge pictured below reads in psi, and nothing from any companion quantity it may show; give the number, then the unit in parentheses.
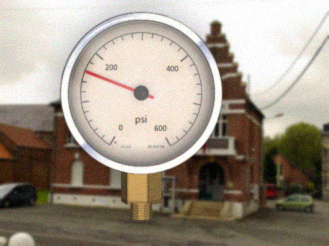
160 (psi)
